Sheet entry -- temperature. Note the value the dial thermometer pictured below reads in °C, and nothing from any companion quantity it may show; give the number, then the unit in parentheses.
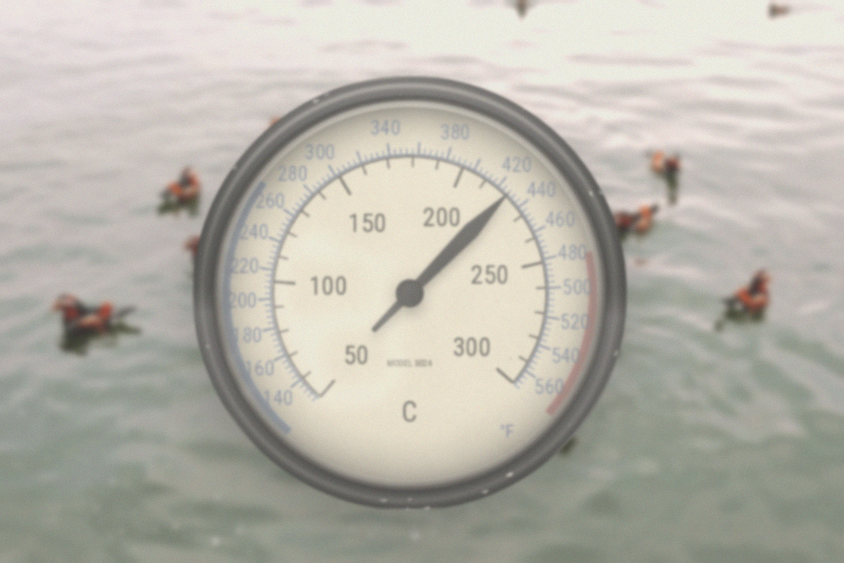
220 (°C)
